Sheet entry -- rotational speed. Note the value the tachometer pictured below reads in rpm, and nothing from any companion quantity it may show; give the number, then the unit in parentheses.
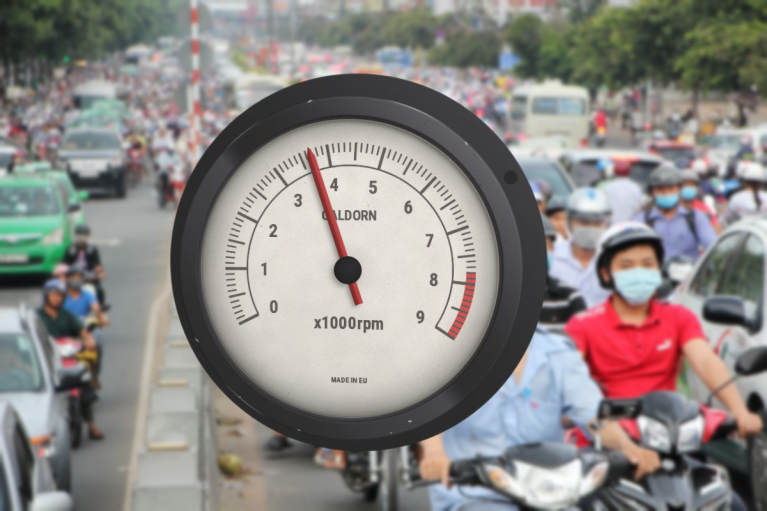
3700 (rpm)
